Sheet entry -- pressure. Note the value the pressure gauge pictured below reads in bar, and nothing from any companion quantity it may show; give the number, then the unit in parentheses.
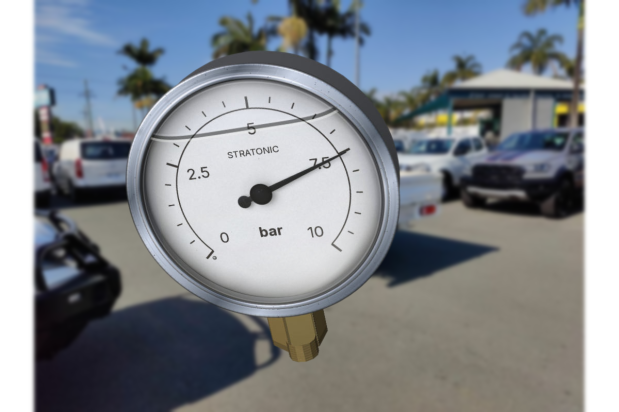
7.5 (bar)
